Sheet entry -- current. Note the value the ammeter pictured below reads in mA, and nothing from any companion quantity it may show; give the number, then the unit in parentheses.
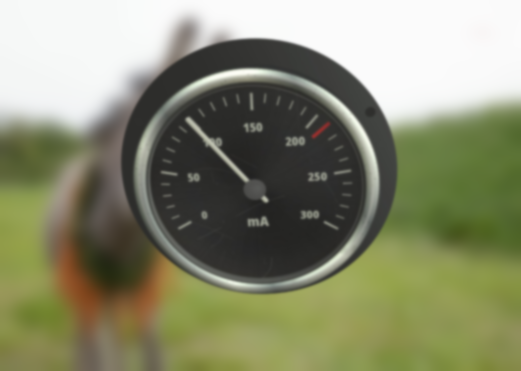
100 (mA)
